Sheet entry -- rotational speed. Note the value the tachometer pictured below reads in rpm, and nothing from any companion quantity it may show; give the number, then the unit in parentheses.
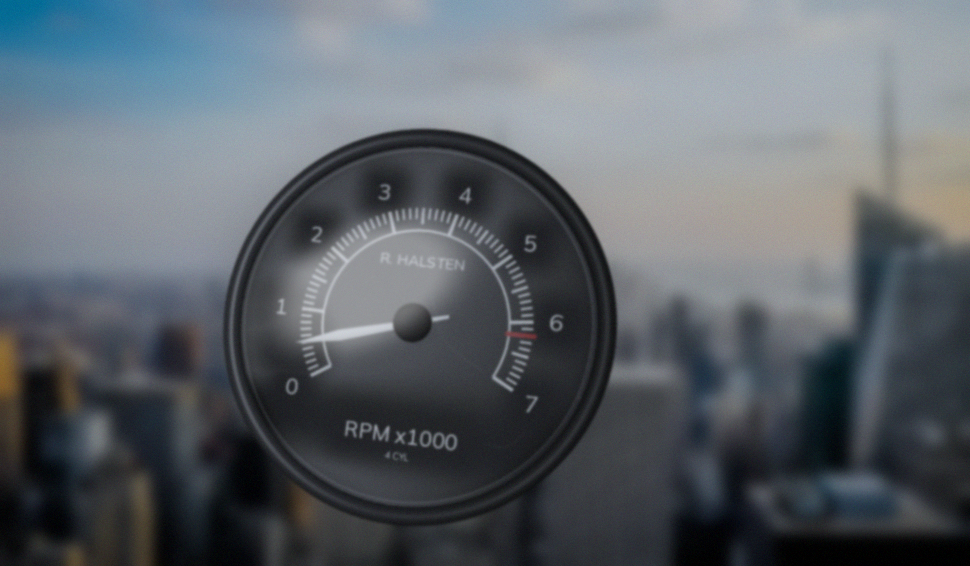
500 (rpm)
